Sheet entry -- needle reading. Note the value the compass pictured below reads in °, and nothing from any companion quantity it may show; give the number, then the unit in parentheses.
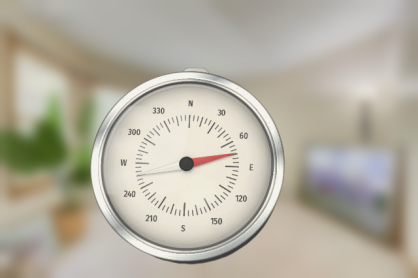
75 (°)
